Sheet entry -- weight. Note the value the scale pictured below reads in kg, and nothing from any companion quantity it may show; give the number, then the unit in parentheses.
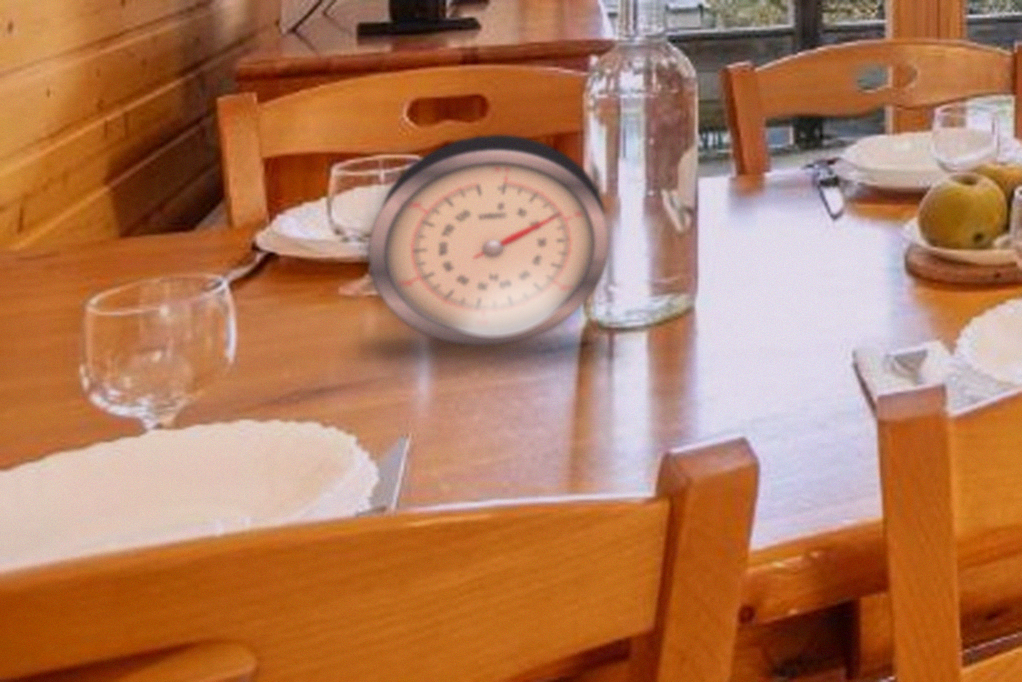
20 (kg)
